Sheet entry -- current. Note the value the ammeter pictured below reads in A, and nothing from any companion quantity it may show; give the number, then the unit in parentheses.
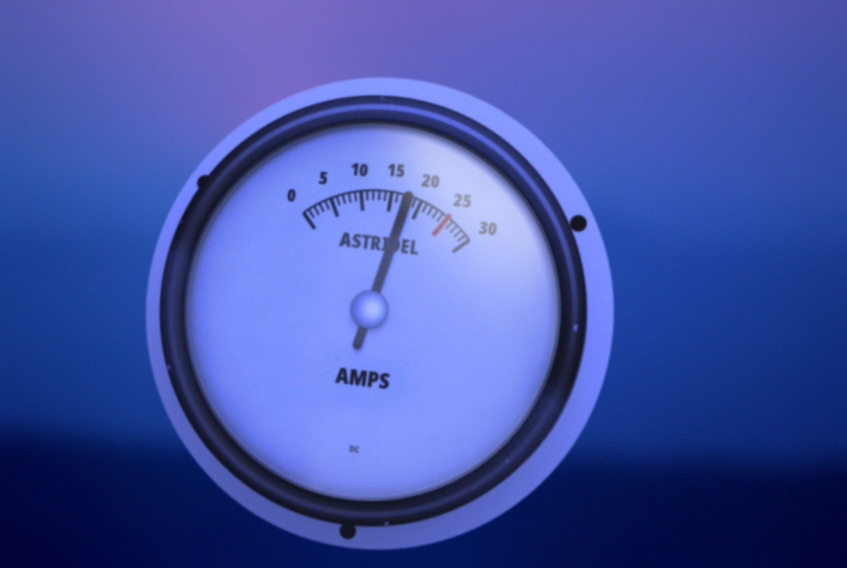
18 (A)
